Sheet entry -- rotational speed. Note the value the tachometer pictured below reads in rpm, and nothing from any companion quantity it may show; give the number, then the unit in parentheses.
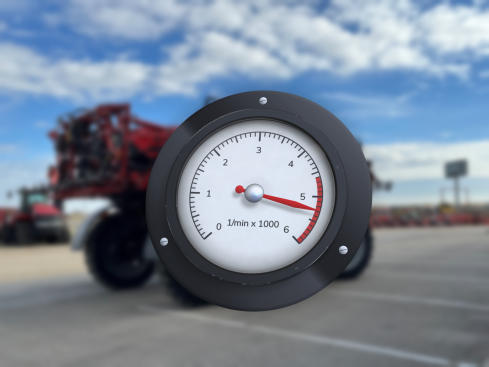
5300 (rpm)
